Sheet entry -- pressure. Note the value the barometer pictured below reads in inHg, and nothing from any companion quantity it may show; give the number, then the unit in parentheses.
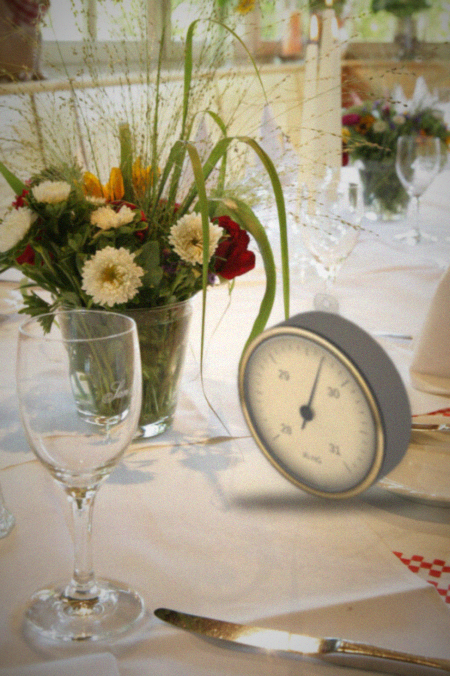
29.7 (inHg)
